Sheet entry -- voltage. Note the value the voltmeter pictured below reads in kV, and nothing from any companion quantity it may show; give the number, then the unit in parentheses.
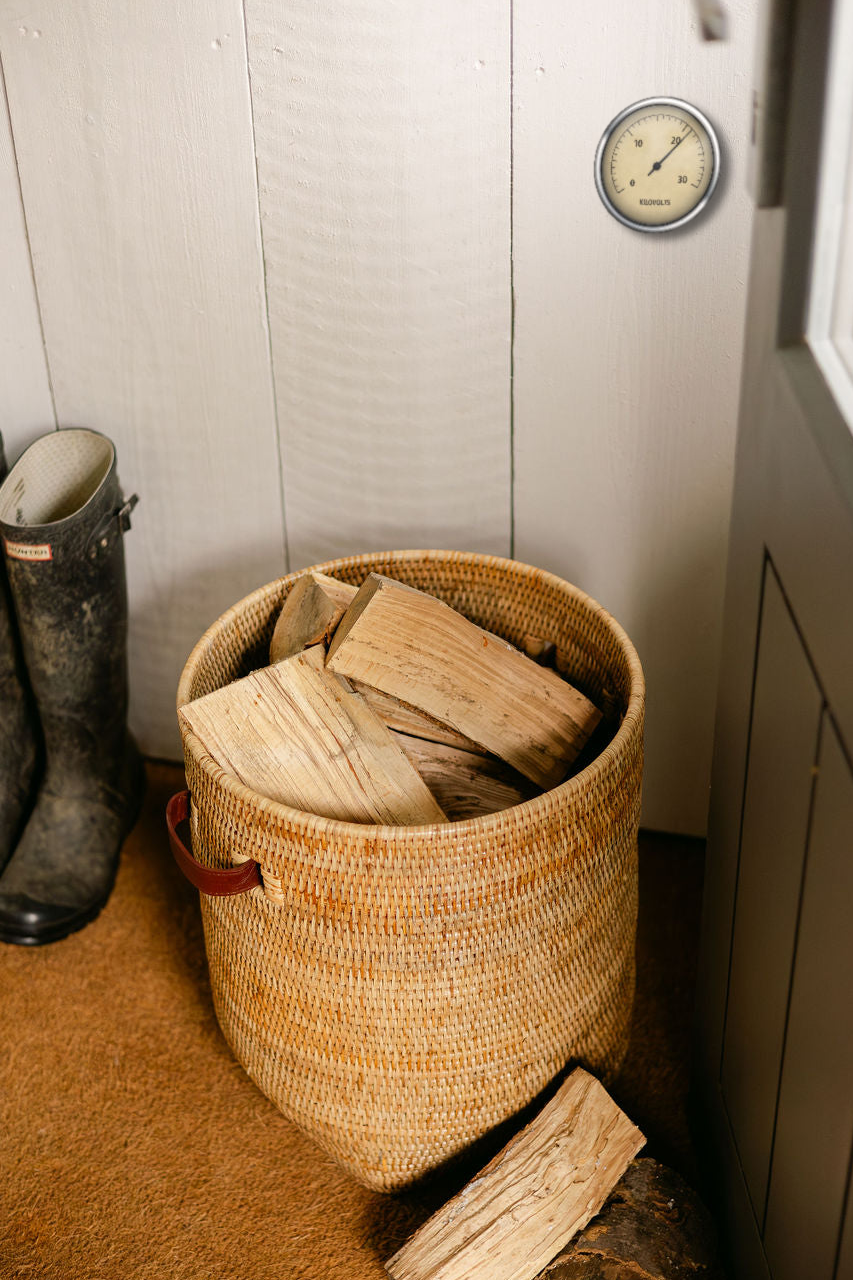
21 (kV)
